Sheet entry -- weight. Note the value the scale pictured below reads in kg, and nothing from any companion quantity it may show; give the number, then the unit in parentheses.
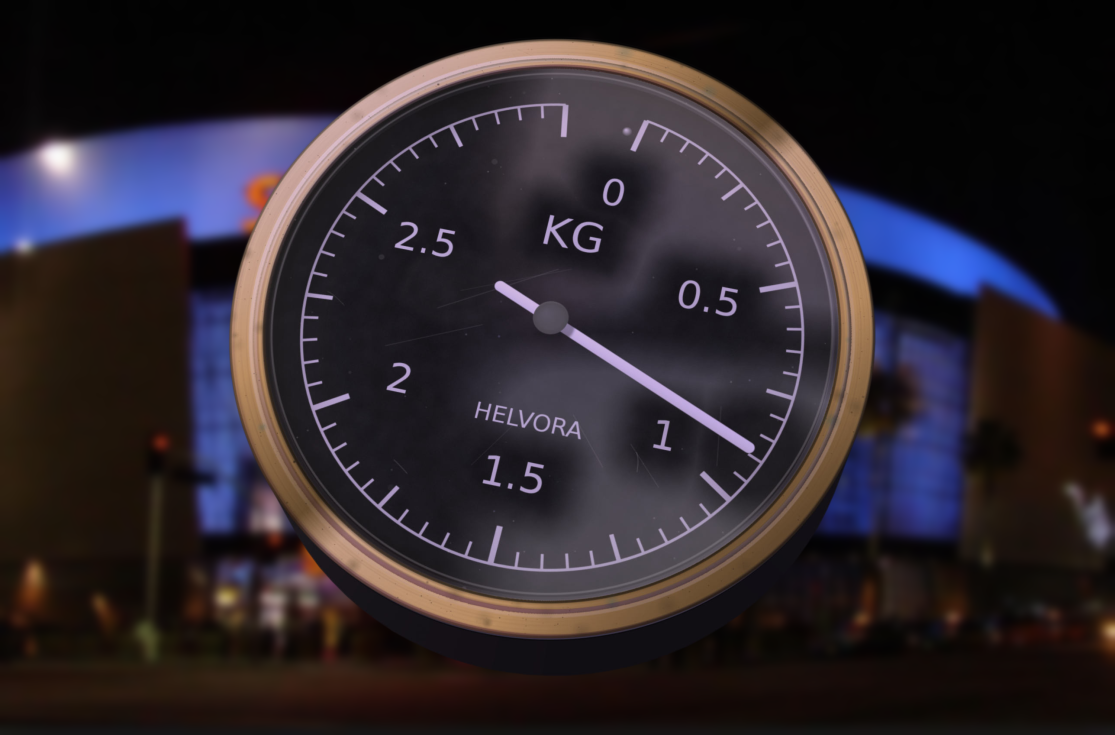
0.9 (kg)
